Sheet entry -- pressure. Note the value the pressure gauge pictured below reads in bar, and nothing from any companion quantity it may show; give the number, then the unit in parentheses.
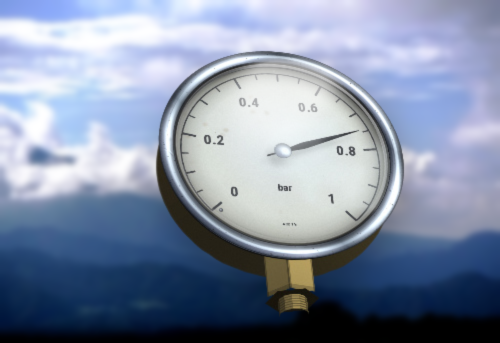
0.75 (bar)
